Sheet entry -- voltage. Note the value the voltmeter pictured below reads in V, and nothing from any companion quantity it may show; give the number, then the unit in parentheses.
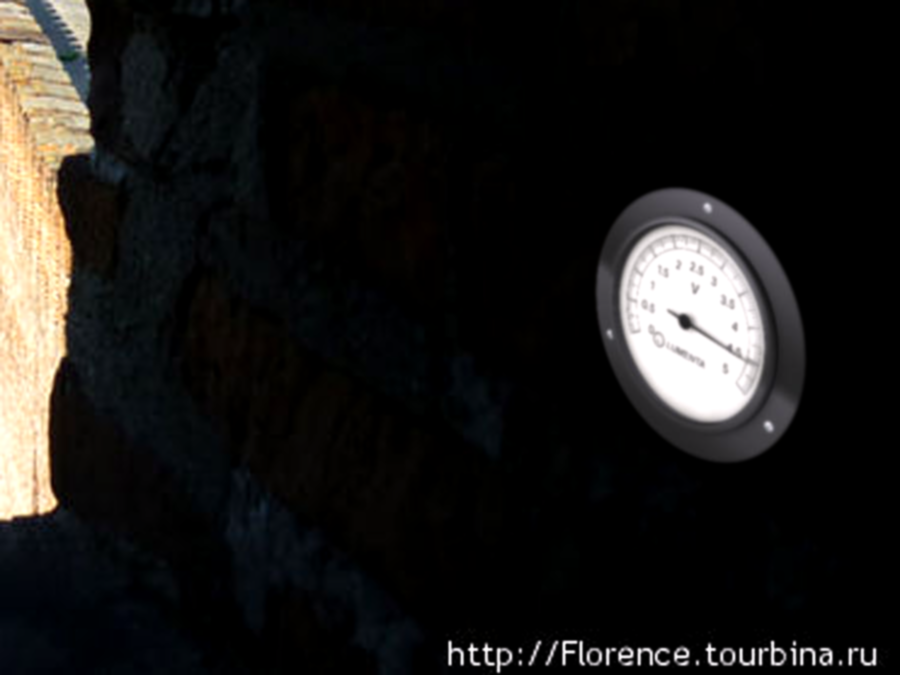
4.5 (V)
